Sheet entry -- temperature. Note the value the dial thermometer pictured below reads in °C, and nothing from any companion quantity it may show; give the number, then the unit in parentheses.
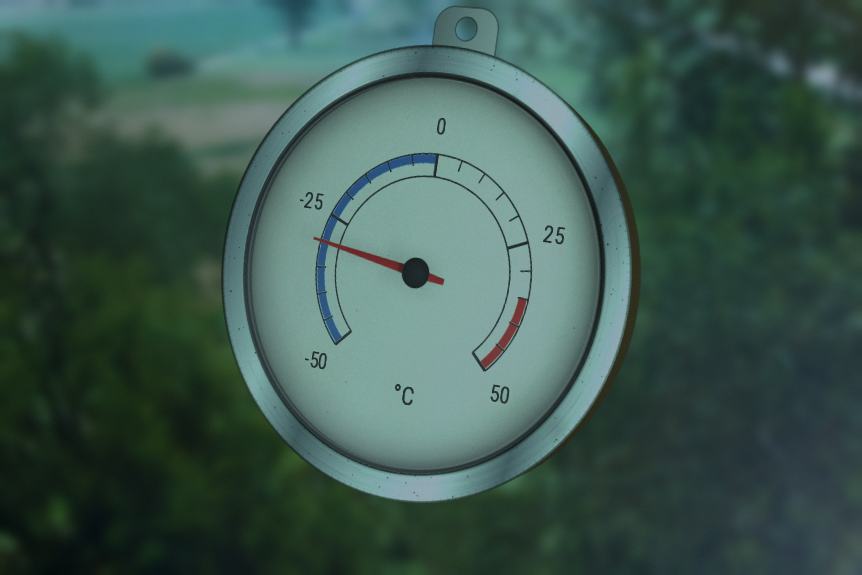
-30 (°C)
